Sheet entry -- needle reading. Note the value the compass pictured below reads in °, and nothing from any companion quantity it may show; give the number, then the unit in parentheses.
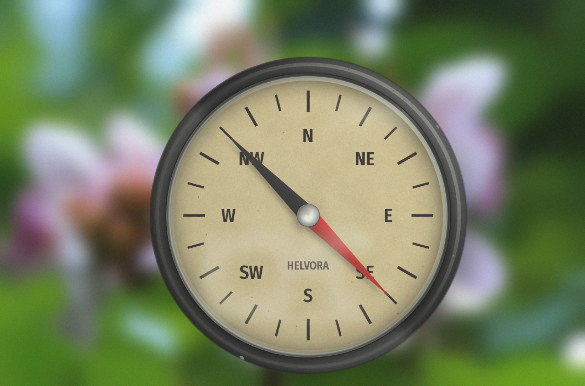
135 (°)
